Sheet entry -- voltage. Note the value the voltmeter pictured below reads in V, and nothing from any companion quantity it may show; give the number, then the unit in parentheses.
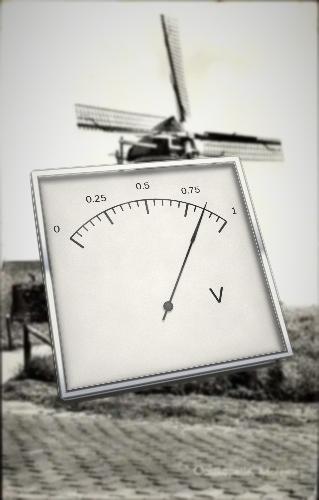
0.85 (V)
